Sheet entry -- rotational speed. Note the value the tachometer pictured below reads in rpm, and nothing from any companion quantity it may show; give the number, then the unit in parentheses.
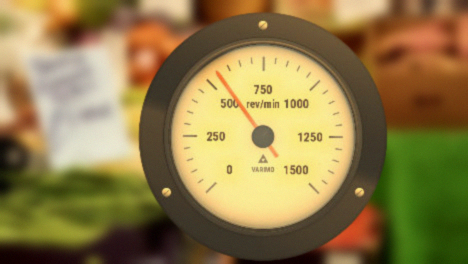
550 (rpm)
